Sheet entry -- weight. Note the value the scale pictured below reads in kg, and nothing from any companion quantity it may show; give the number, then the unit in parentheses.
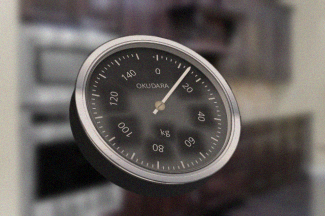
14 (kg)
